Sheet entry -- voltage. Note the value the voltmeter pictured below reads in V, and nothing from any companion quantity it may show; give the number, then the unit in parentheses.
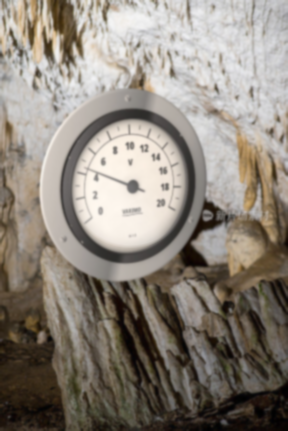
4.5 (V)
